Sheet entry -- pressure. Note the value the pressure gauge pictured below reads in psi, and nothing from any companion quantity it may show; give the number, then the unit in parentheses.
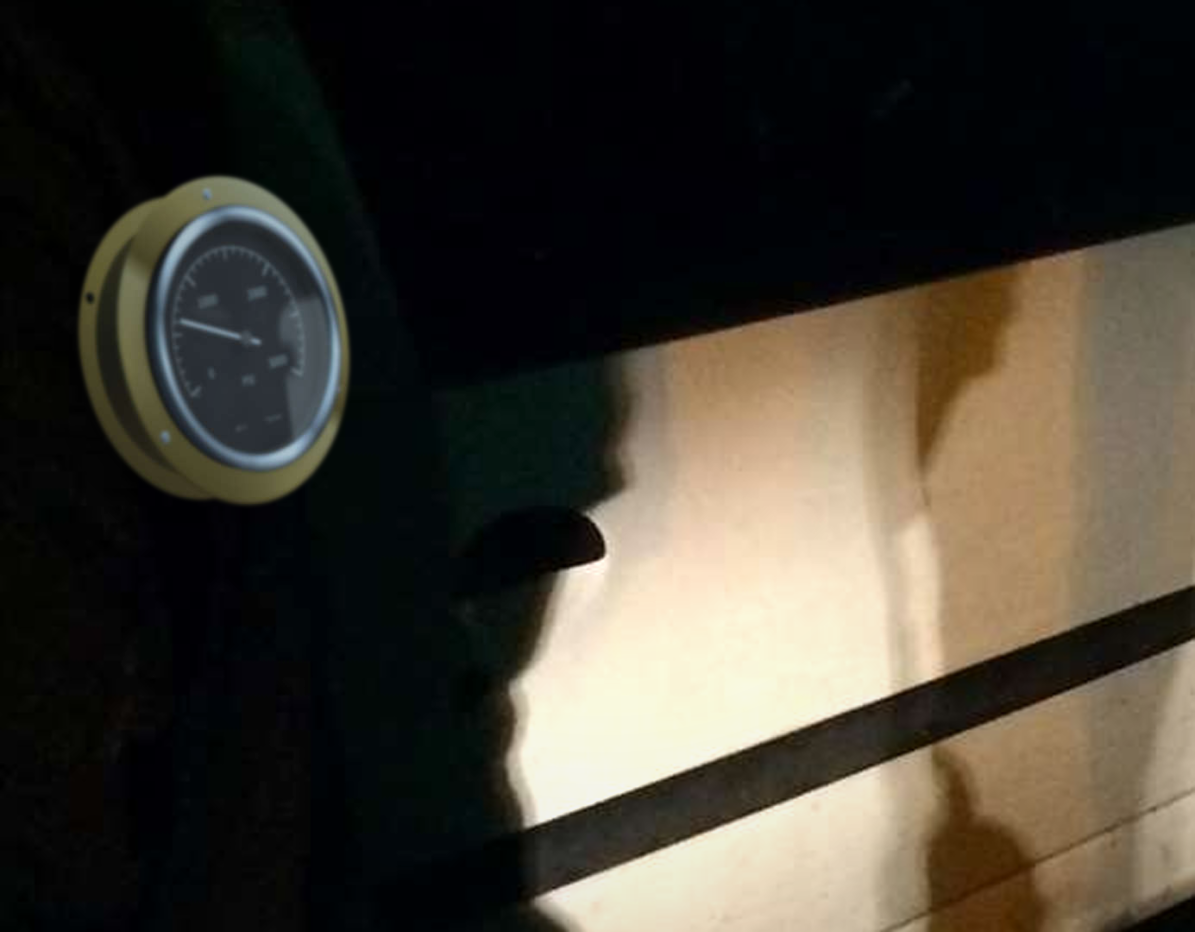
600 (psi)
